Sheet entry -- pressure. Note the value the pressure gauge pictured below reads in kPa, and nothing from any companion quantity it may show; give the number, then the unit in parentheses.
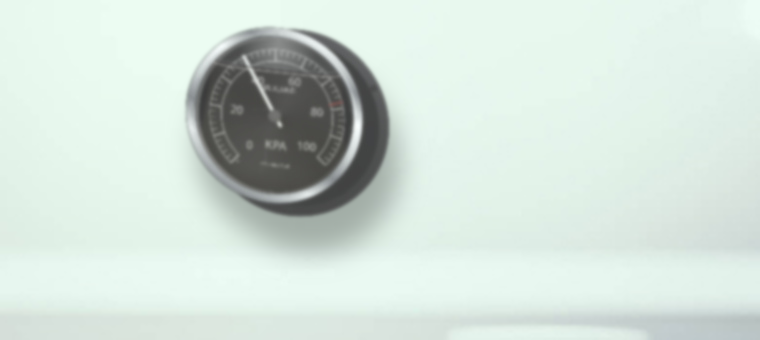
40 (kPa)
